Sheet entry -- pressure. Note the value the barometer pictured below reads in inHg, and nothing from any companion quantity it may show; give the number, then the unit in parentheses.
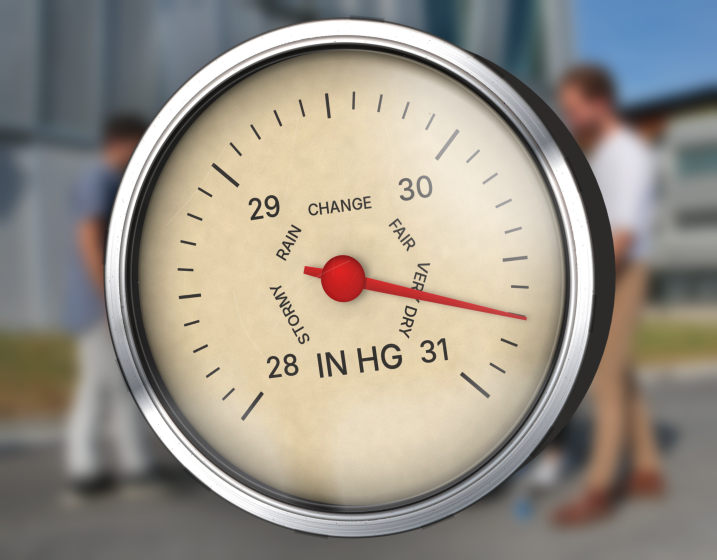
30.7 (inHg)
